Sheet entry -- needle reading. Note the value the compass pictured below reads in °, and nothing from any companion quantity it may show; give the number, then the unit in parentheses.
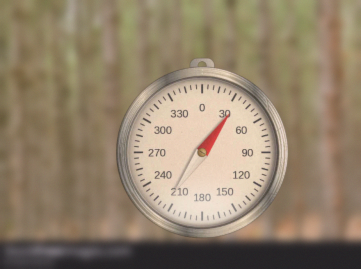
35 (°)
